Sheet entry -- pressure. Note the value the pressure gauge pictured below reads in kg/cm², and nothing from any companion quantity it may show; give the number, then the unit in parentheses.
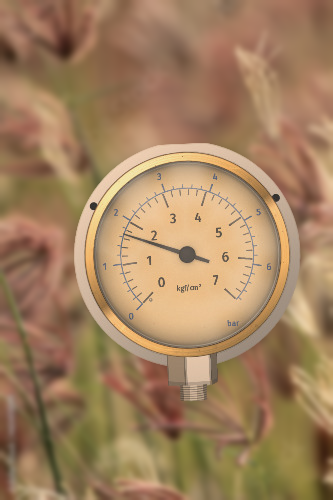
1.7 (kg/cm²)
